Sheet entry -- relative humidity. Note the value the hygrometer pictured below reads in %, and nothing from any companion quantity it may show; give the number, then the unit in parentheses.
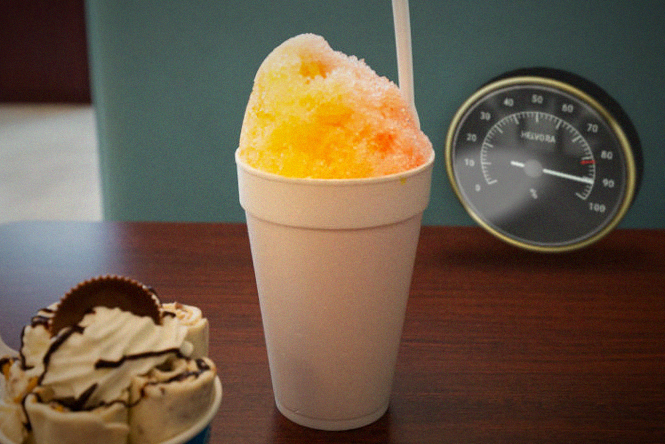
90 (%)
